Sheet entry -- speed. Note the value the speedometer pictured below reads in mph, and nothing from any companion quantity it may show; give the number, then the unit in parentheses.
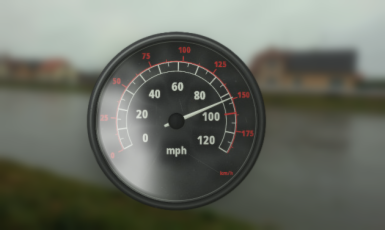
92.5 (mph)
